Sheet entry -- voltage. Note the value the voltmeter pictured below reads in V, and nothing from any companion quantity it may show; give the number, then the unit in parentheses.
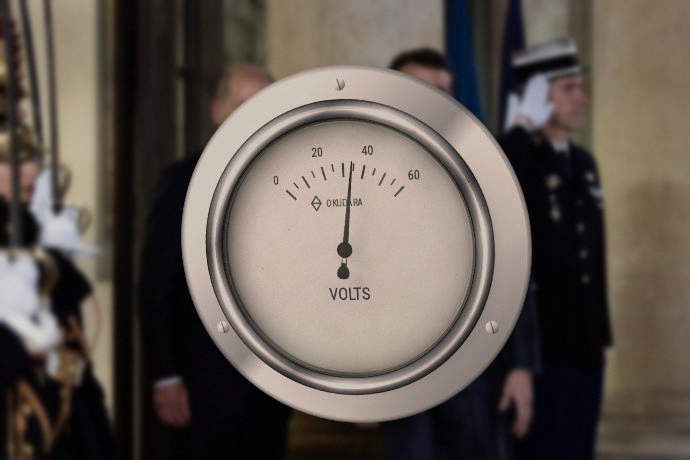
35 (V)
